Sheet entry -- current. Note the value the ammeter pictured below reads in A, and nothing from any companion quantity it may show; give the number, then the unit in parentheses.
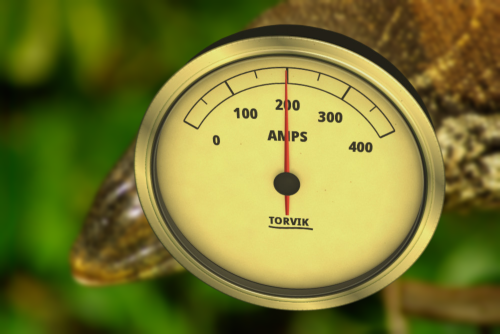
200 (A)
